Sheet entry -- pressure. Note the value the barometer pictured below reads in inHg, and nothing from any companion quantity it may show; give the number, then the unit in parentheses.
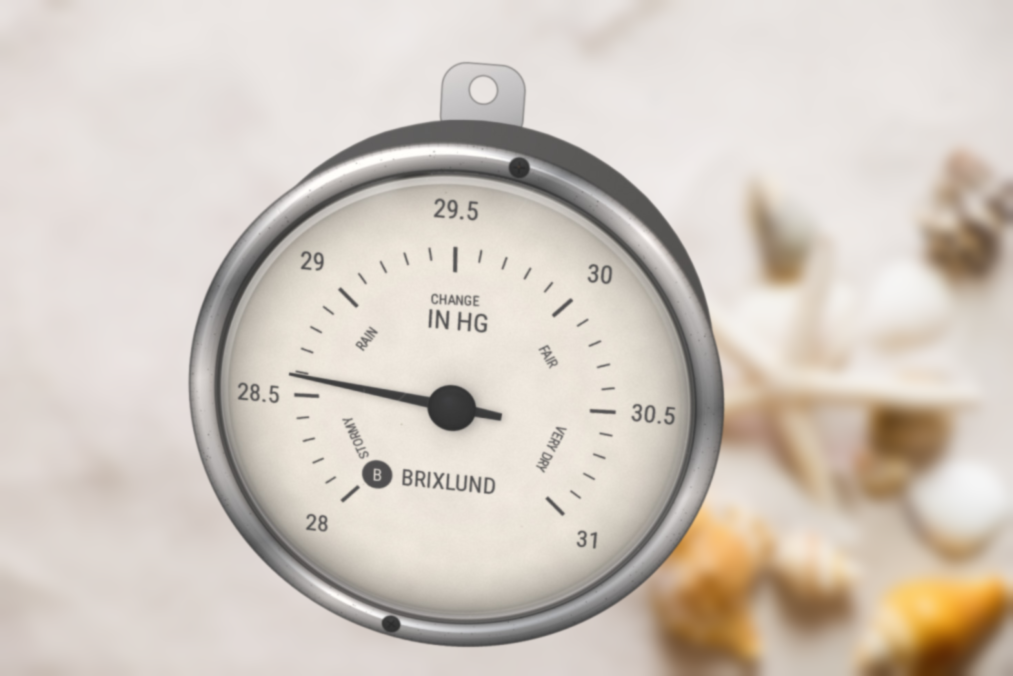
28.6 (inHg)
